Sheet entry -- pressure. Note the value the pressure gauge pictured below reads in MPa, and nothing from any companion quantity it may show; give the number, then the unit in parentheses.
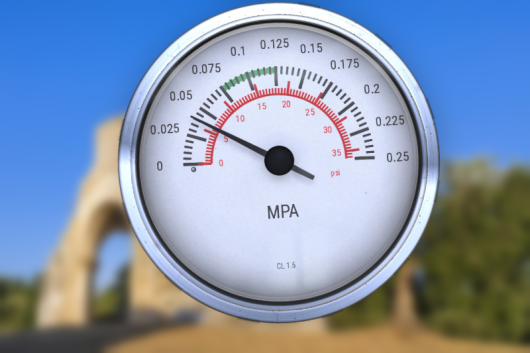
0.04 (MPa)
